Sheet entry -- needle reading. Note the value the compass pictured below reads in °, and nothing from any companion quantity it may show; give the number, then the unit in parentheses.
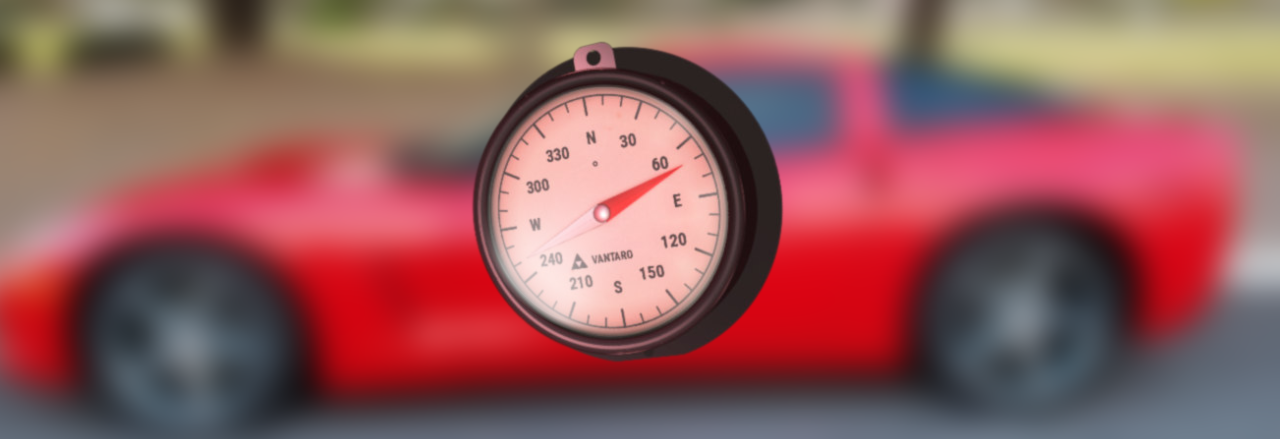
70 (°)
